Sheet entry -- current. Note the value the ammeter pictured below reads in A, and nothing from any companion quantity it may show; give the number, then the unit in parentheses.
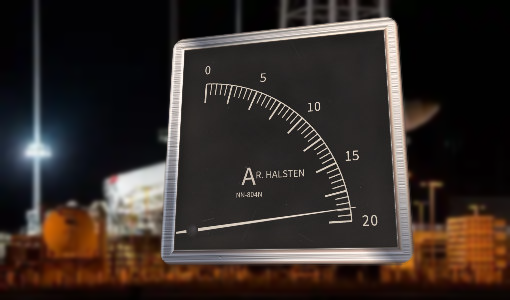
19 (A)
